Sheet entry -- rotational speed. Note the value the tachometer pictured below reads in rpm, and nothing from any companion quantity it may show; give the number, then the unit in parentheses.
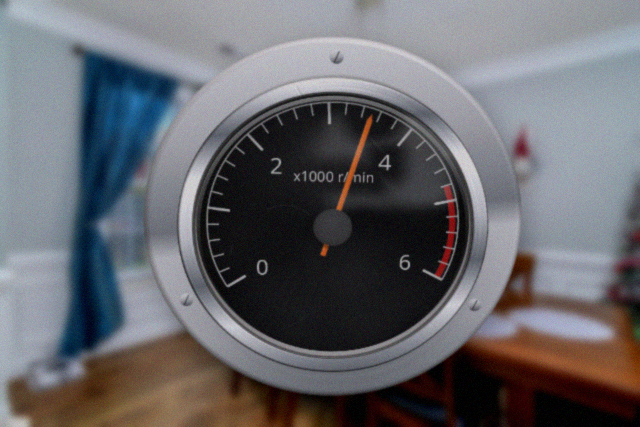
3500 (rpm)
